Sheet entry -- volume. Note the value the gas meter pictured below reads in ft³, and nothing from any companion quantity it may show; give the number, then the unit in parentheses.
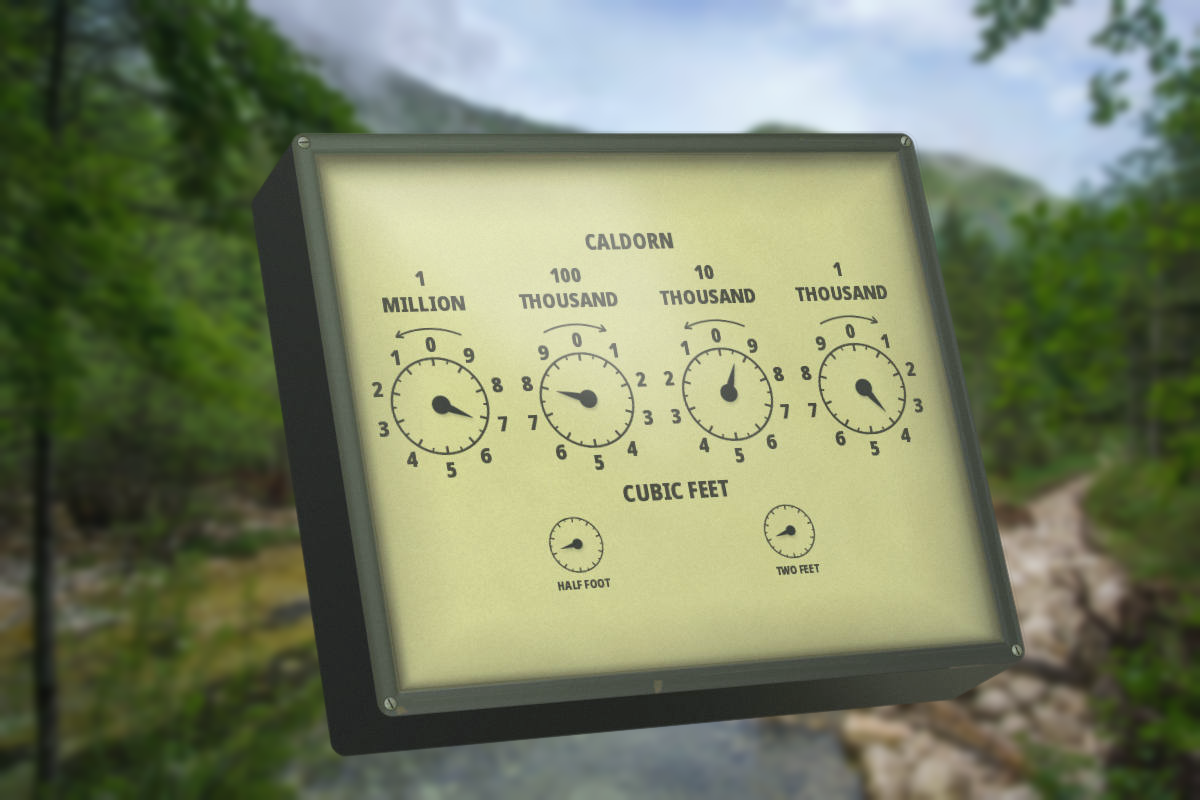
679400 (ft³)
